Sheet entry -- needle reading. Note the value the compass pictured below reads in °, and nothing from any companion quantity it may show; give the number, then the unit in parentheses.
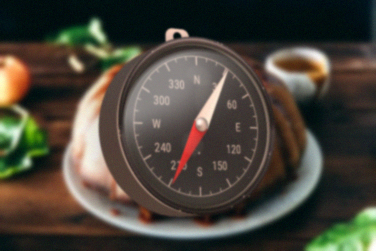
210 (°)
